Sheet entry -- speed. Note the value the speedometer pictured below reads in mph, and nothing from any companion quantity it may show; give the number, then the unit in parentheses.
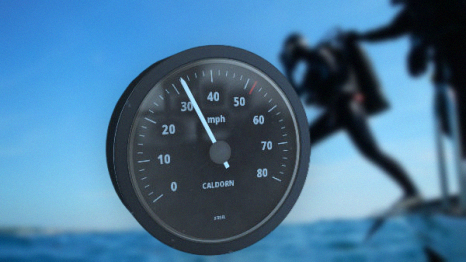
32 (mph)
